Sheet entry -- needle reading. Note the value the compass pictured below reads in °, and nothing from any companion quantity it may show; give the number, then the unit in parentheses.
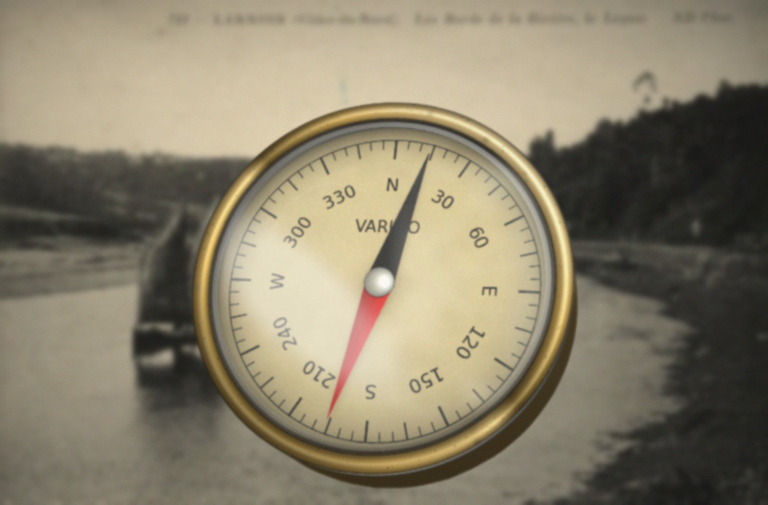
195 (°)
